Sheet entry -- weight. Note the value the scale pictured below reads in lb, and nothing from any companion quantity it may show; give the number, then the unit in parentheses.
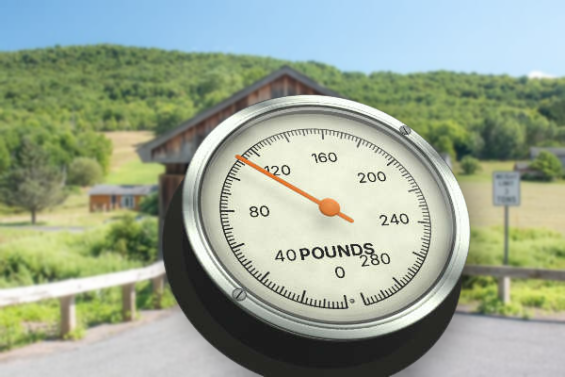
110 (lb)
